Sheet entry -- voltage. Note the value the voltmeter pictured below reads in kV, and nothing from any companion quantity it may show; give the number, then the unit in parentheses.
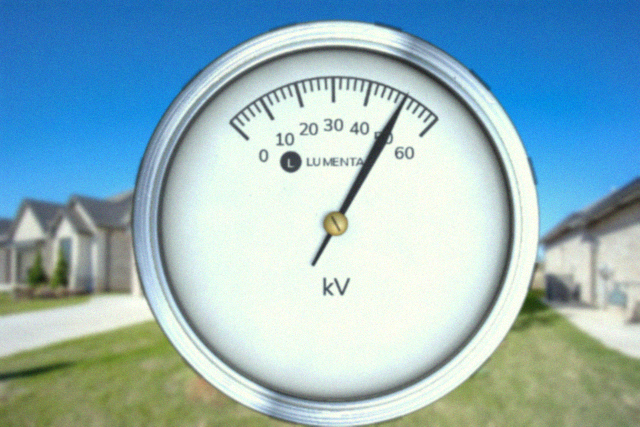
50 (kV)
